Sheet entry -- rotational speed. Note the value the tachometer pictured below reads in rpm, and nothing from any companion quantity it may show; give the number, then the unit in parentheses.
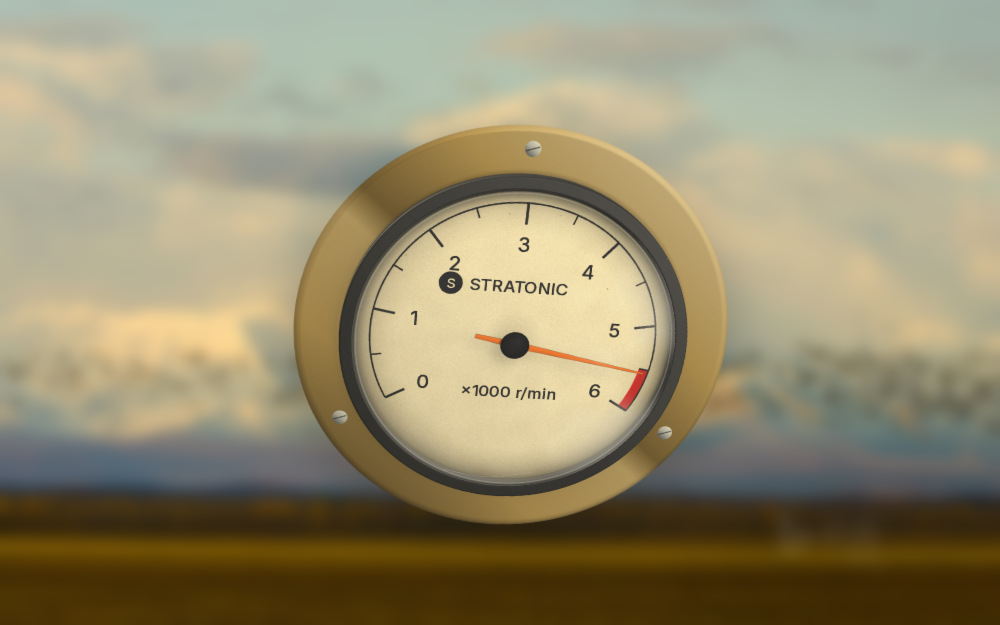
5500 (rpm)
